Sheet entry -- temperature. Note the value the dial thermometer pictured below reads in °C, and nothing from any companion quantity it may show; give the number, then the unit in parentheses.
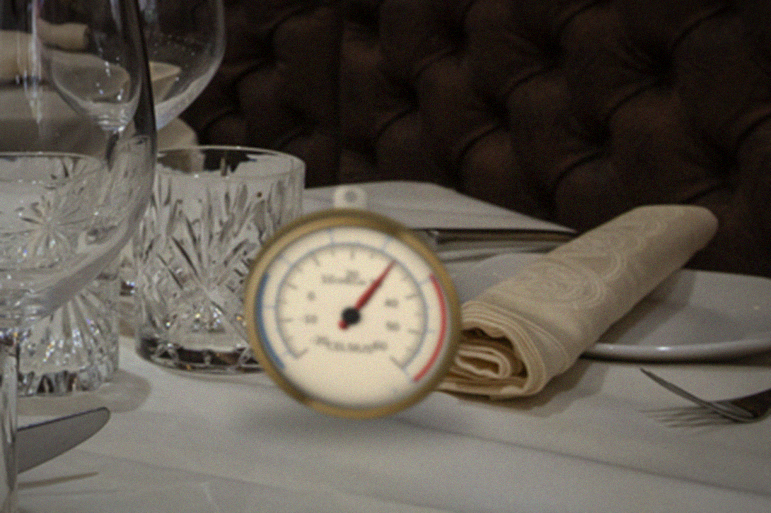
30 (°C)
